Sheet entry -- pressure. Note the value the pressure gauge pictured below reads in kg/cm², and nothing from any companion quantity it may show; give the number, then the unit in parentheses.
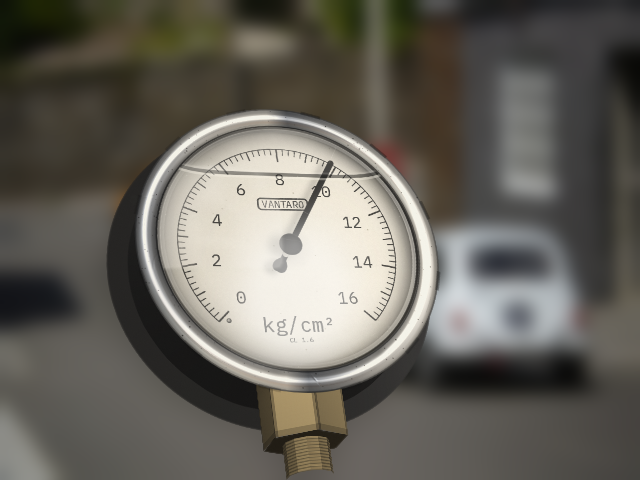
9.8 (kg/cm²)
